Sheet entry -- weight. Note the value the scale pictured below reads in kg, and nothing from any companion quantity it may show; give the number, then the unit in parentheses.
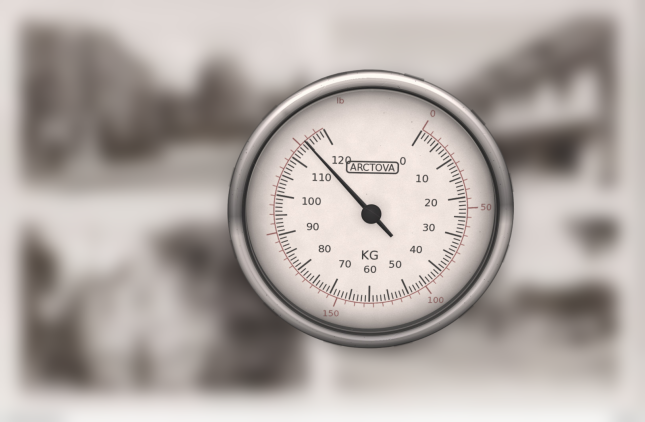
115 (kg)
